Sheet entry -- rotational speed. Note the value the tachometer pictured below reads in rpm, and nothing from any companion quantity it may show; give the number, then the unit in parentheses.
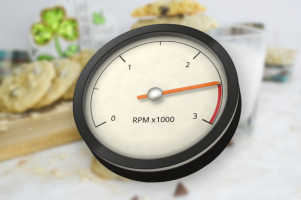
2500 (rpm)
